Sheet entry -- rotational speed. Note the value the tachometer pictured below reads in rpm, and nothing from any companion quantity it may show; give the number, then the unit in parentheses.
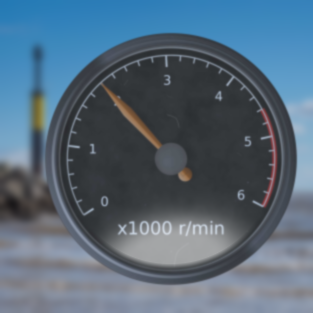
2000 (rpm)
